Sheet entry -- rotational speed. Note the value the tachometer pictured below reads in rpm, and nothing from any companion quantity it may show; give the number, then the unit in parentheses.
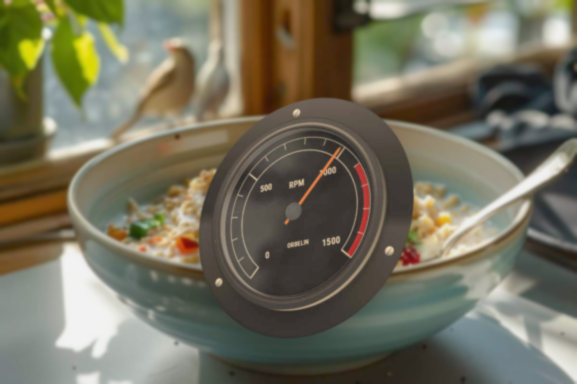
1000 (rpm)
